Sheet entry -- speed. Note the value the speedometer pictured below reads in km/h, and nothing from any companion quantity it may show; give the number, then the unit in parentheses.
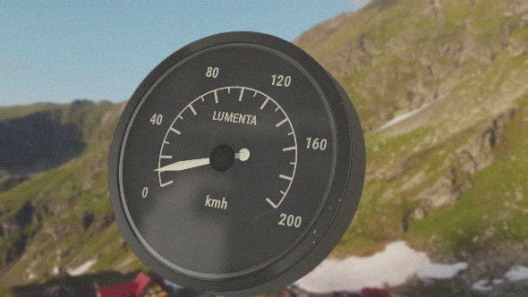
10 (km/h)
